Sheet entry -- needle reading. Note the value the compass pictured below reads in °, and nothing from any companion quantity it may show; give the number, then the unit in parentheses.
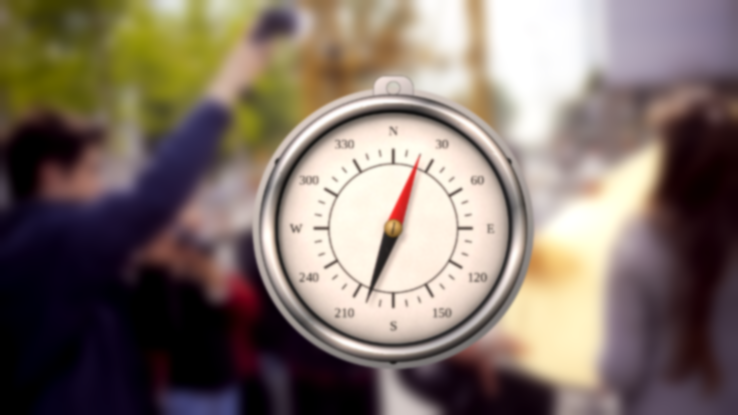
20 (°)
